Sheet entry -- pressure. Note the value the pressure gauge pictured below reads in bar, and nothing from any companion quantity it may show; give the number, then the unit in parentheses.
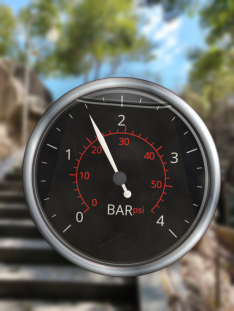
1.6 (bar)
